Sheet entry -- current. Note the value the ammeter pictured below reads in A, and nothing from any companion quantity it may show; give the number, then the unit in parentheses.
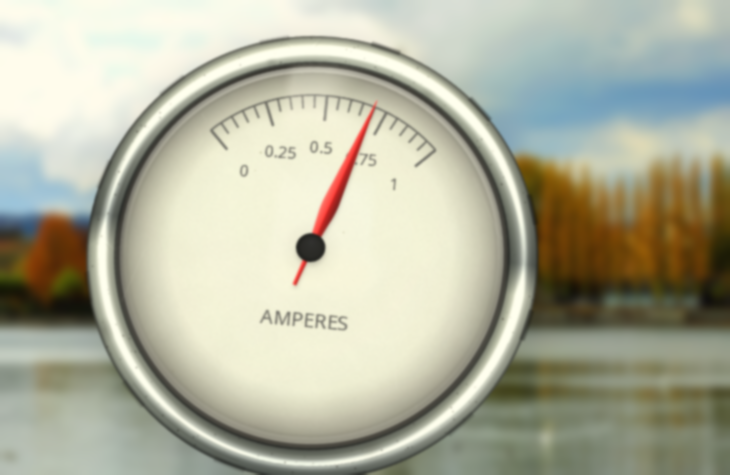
0.7 (A)
